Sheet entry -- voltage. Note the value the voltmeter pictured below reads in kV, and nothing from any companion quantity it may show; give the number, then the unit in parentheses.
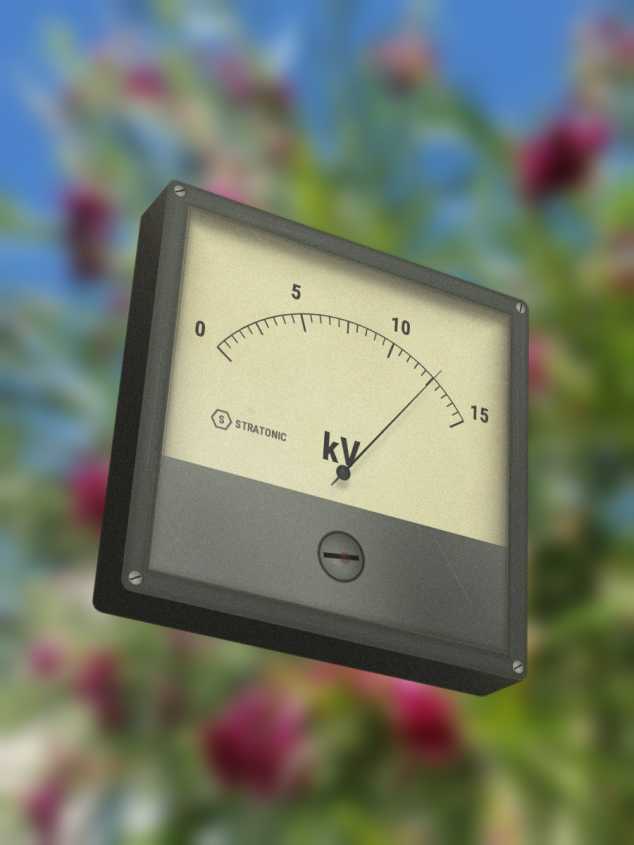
12.5 (kV)
